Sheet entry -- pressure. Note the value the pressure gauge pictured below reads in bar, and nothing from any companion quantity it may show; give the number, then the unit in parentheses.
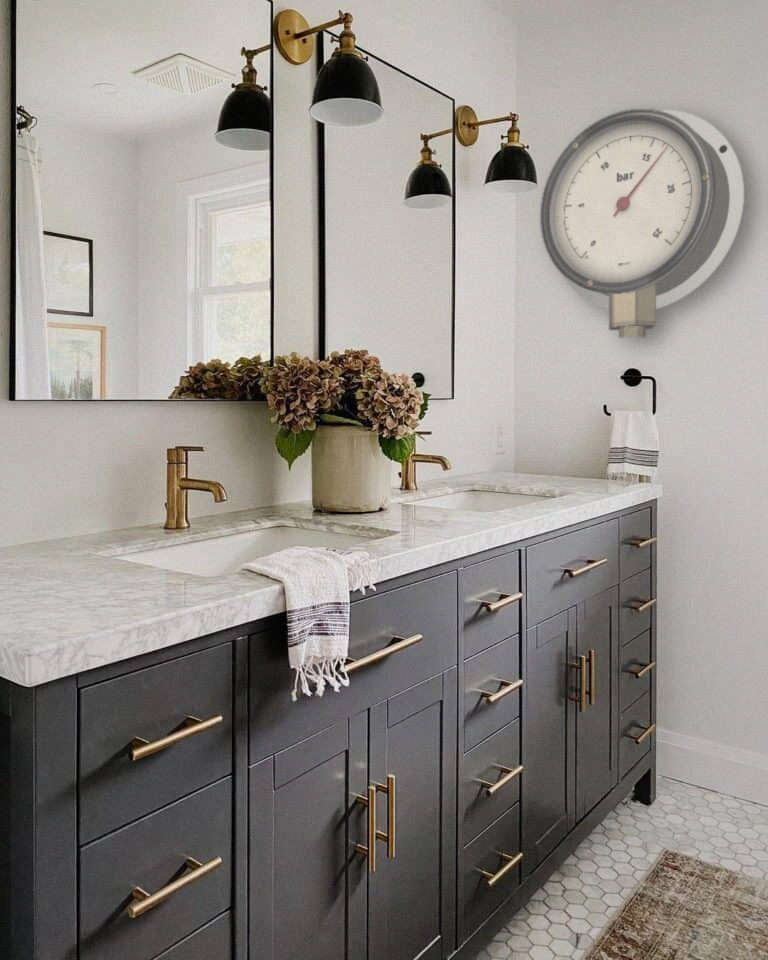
16.5 (bar)
